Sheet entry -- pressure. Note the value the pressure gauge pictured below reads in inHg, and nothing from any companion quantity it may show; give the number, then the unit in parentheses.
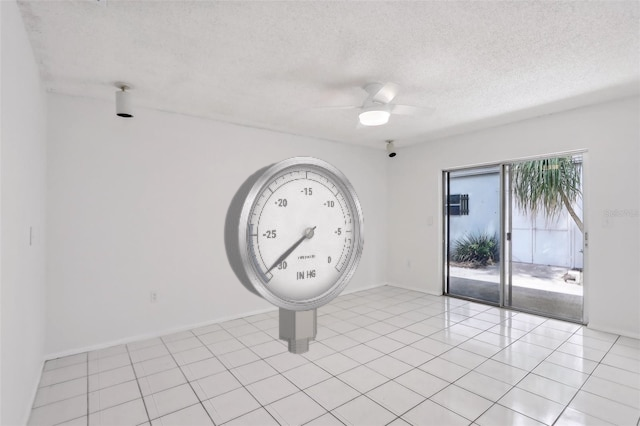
-29 (inHg)
